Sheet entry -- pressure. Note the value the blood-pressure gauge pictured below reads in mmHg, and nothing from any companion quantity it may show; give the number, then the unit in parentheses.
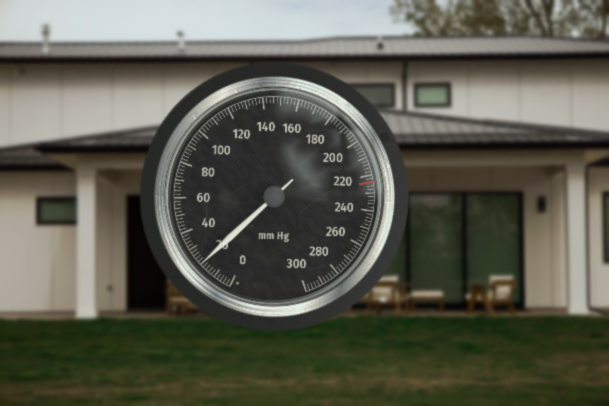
20 (mmHg)
